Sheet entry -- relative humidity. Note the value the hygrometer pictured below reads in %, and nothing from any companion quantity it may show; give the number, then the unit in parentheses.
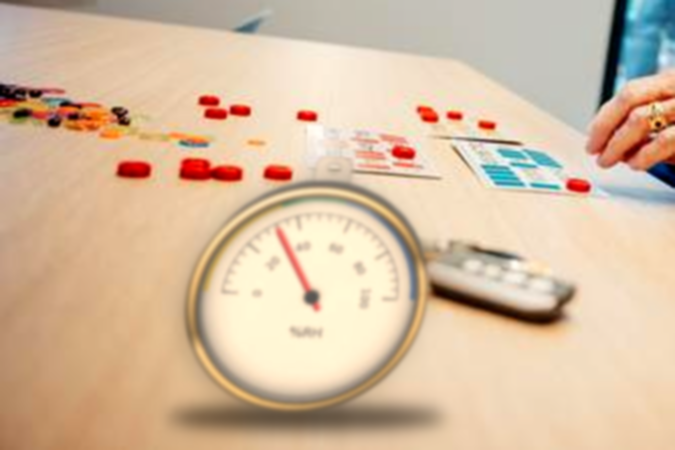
32 (%)
